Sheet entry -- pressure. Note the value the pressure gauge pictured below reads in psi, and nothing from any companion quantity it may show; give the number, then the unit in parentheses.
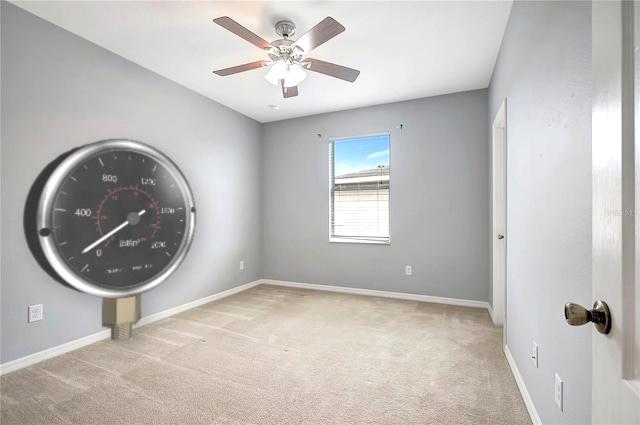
100 (psi)
